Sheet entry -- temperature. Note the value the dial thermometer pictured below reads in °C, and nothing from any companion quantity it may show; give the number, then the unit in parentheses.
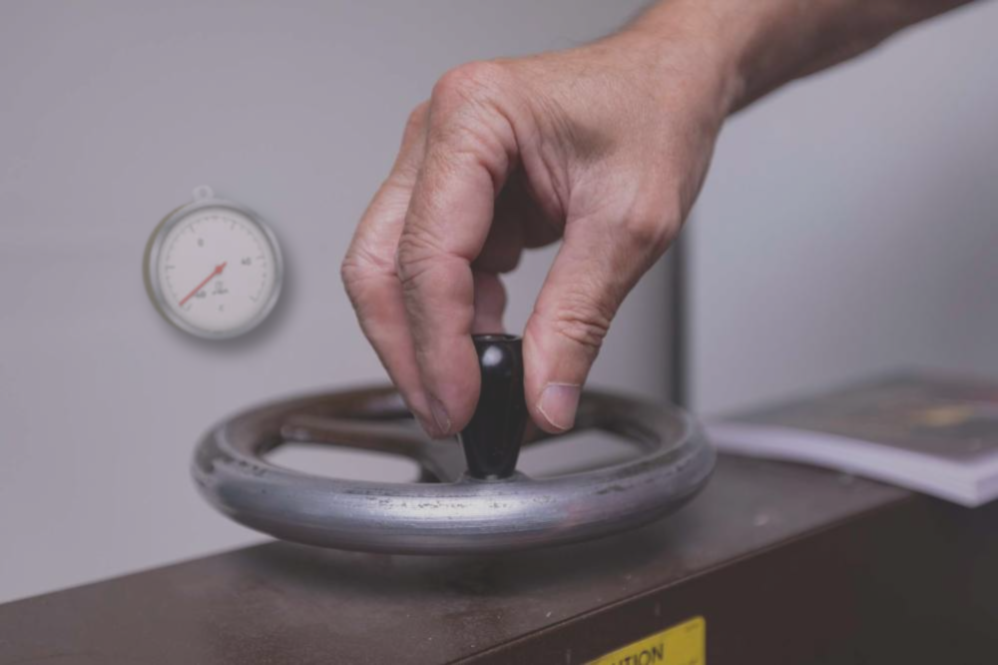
-36 (°C)
